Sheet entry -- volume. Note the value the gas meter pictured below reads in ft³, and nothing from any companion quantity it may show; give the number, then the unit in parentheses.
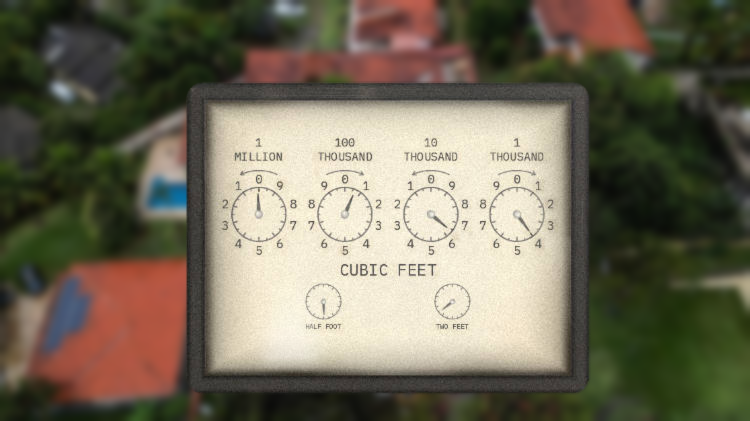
6400 (ft³)
